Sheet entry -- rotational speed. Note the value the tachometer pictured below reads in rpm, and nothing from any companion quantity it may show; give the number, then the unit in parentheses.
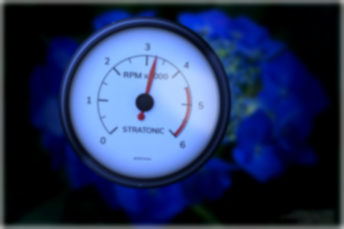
3250 (rpm)
